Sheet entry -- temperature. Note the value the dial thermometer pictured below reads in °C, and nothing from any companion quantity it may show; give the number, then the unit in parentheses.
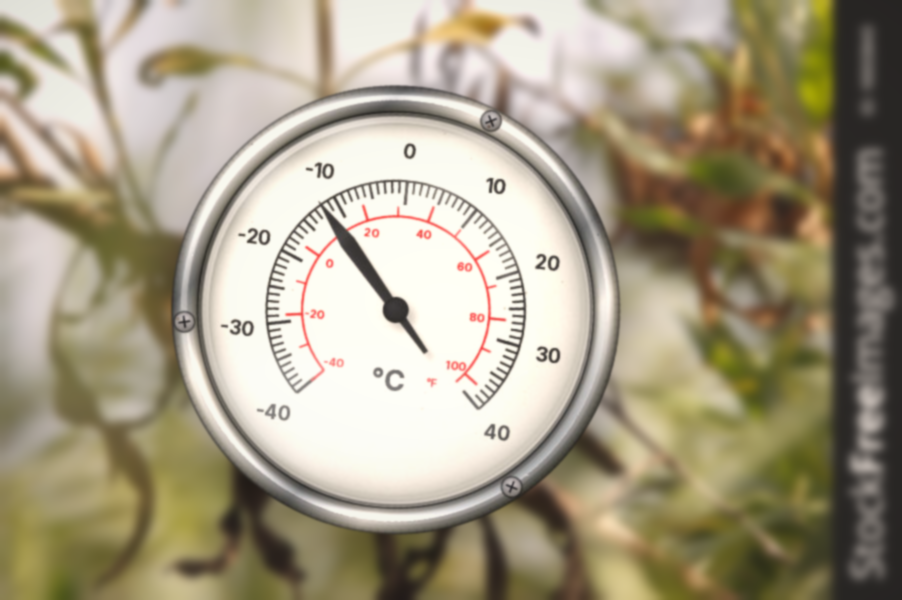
-12 (°C)
